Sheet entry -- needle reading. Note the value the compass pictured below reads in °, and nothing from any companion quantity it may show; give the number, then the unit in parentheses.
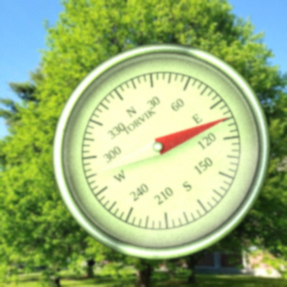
105 (°)
